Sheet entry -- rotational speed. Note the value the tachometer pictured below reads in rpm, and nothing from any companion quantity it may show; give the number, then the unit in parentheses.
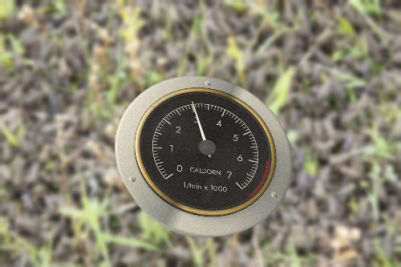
3000 (rpm)
